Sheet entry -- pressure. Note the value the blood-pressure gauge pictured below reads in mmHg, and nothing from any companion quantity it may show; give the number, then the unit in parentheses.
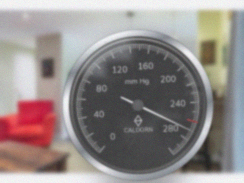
270 (mmHg)
